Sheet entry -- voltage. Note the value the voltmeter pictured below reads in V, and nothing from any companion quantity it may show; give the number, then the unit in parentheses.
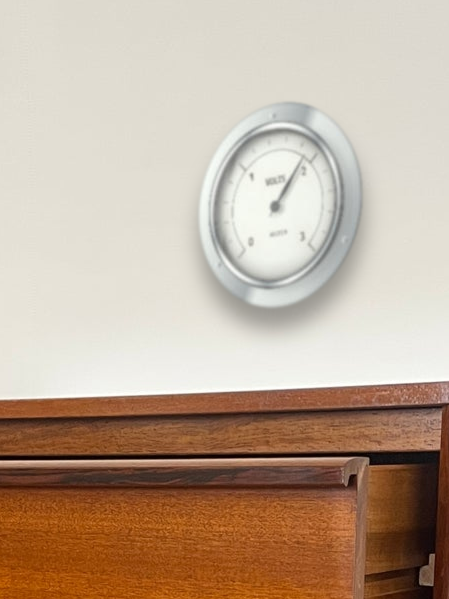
1.9 (V)
